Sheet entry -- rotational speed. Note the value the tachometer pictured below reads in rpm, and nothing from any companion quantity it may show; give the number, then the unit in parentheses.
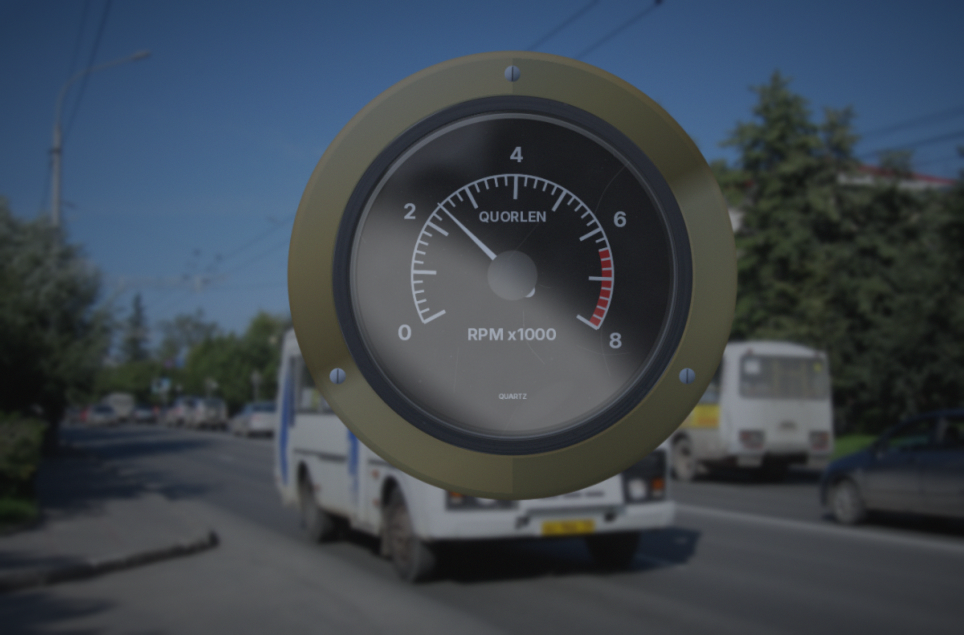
2400 (rpm)
